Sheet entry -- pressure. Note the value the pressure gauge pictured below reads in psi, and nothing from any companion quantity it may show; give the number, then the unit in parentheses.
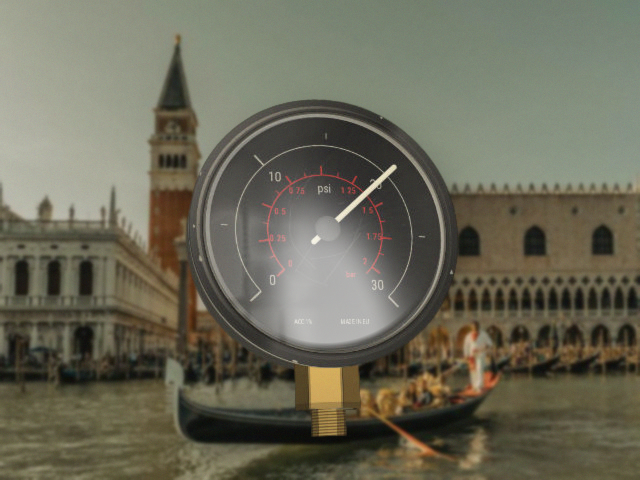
20 (psi)
